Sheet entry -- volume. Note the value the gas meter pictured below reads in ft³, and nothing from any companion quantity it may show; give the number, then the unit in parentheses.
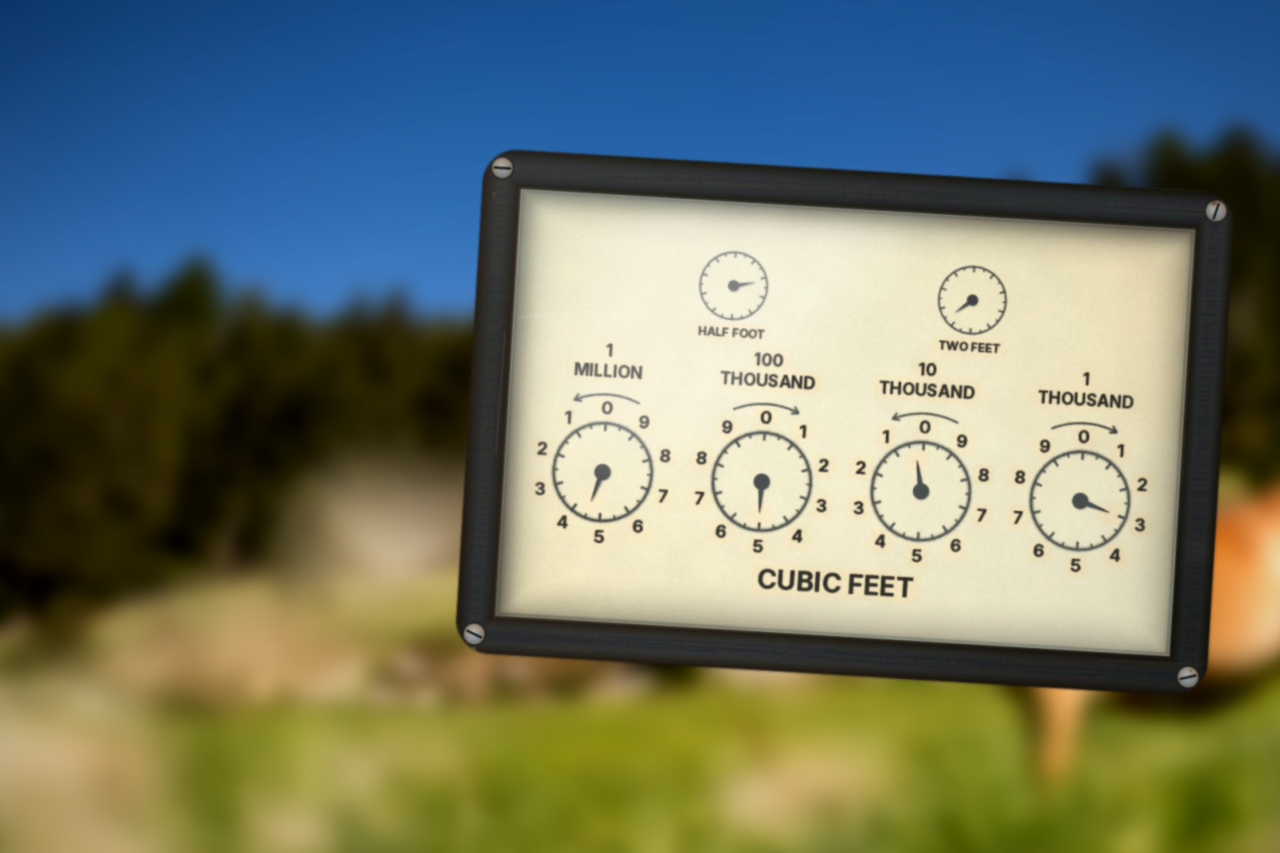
450300 (ft³)
